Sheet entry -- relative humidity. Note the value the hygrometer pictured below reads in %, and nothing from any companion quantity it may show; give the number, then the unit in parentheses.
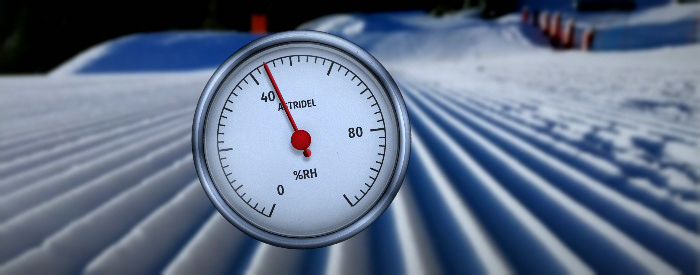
44 (%)
